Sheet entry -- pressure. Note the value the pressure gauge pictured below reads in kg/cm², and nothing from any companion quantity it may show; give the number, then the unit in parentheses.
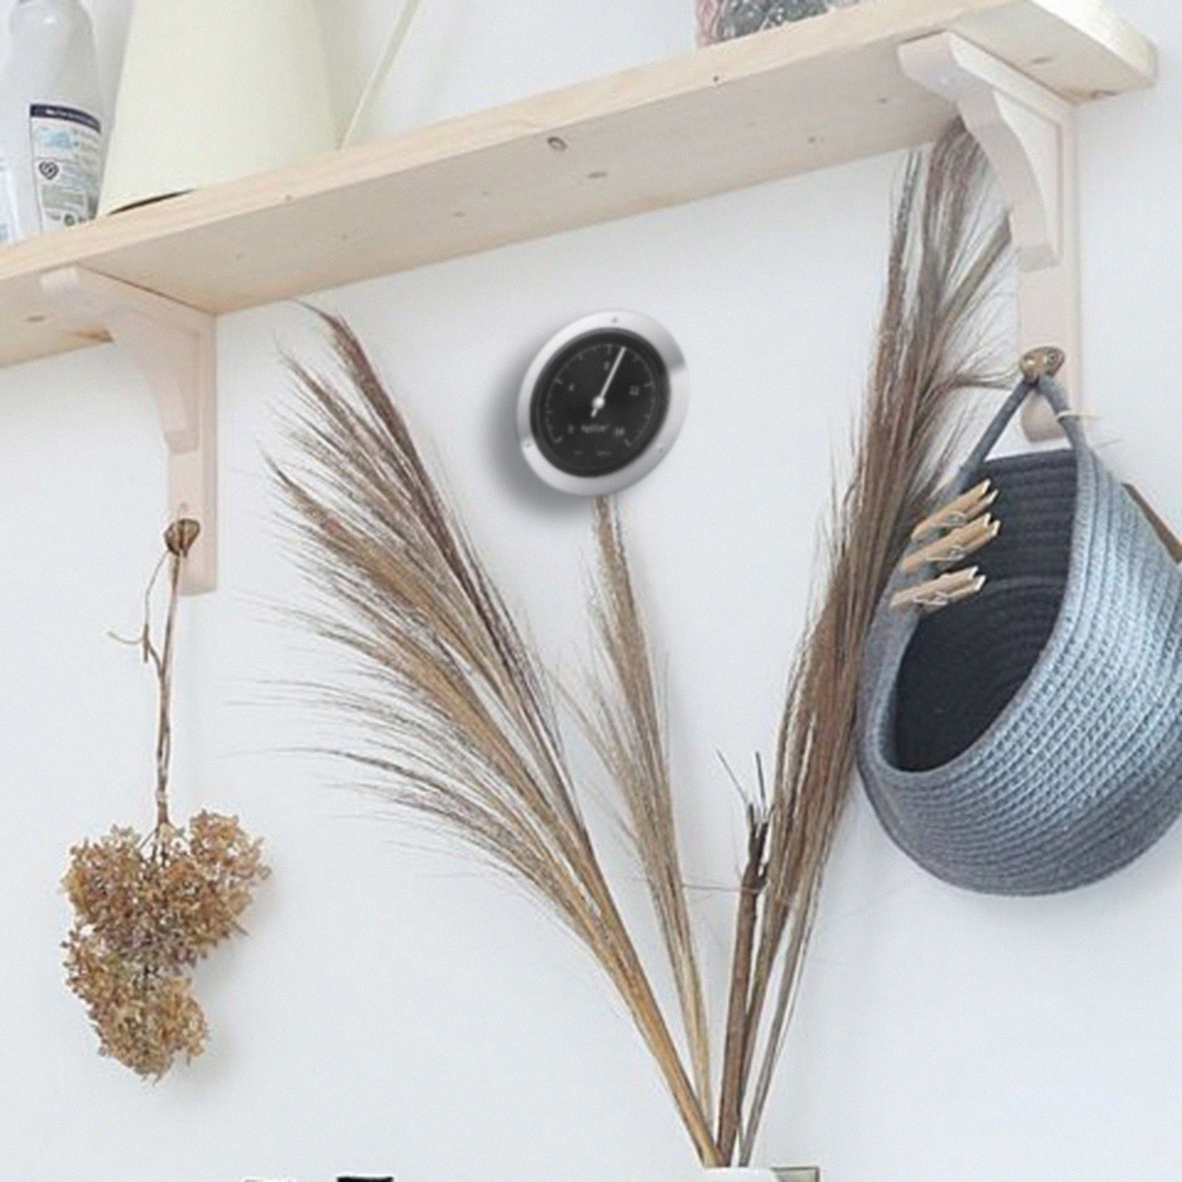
9 (kg/cm²)
